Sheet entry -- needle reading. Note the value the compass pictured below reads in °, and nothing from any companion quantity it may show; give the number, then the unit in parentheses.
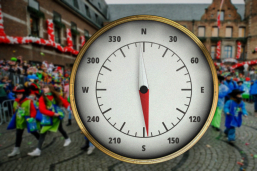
175 (°)
